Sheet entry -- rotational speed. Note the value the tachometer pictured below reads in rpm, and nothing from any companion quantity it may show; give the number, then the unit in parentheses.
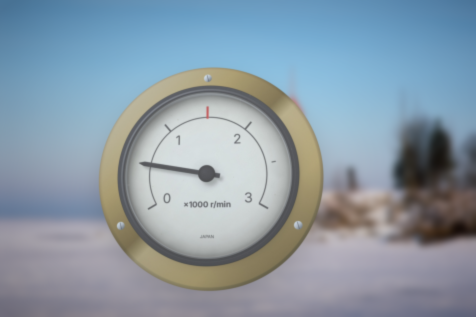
500 (rpm)
